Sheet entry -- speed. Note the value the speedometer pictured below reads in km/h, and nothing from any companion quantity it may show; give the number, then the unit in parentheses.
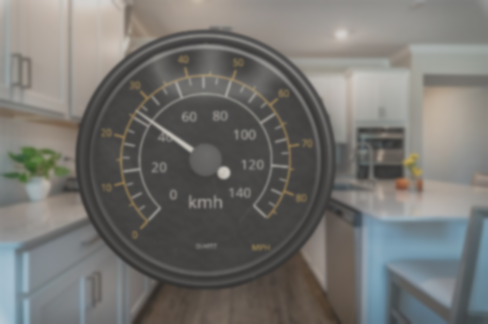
42.5 (km/h)
